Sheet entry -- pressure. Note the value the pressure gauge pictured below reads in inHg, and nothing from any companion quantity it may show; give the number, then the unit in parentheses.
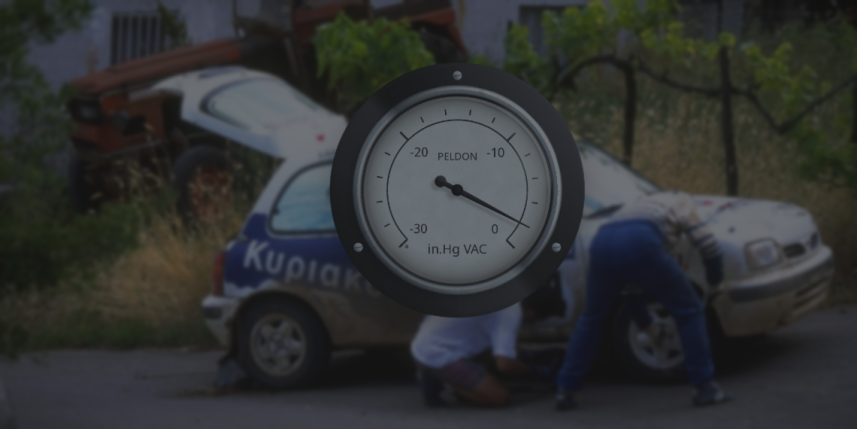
-2 (inHg)
